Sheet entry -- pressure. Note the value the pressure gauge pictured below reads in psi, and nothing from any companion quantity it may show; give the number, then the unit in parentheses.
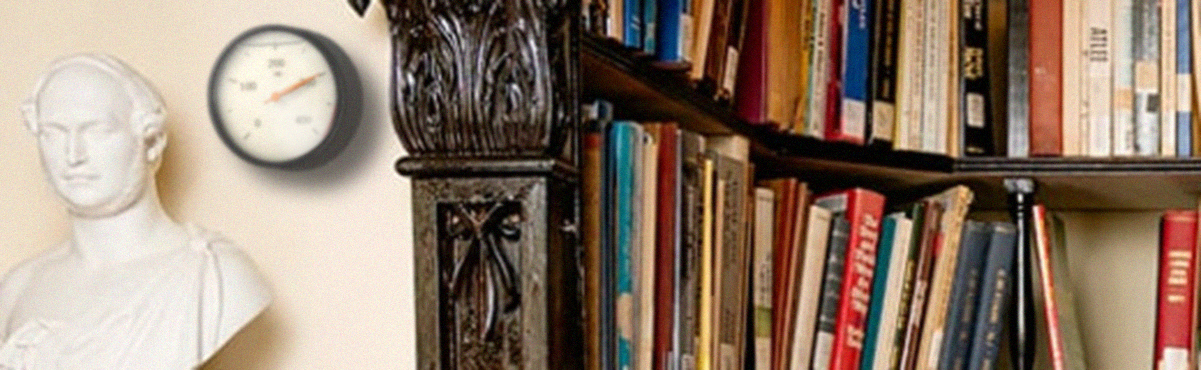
300 (psi)
